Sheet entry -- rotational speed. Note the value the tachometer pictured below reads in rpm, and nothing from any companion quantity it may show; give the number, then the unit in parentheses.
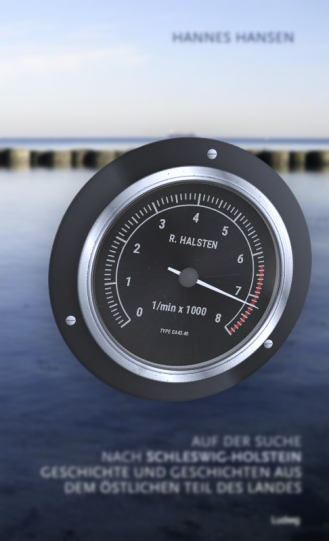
7200 (rpm)
